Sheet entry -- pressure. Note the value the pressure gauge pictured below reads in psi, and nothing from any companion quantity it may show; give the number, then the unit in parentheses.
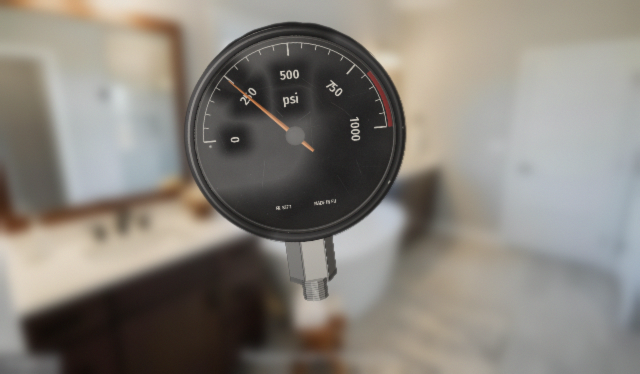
250 (psi)
